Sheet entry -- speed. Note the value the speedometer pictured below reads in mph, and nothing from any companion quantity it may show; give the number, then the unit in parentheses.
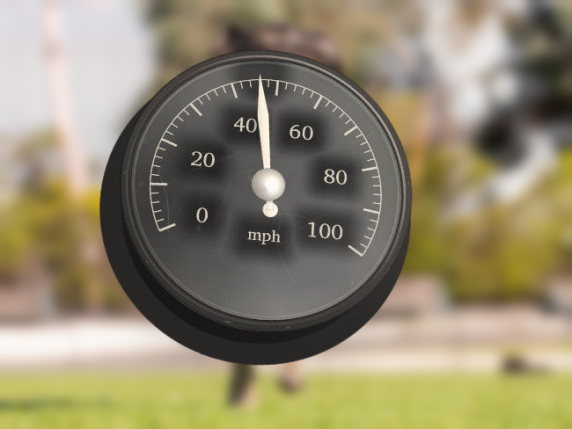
46 (mph)
